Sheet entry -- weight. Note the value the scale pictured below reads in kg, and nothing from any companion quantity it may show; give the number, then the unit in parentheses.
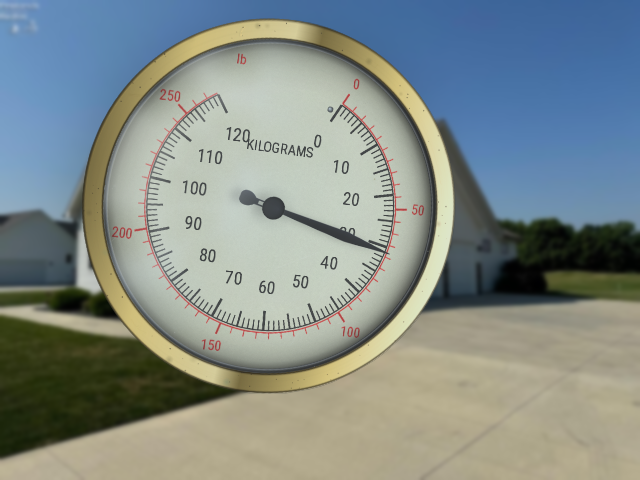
31 (kg)
